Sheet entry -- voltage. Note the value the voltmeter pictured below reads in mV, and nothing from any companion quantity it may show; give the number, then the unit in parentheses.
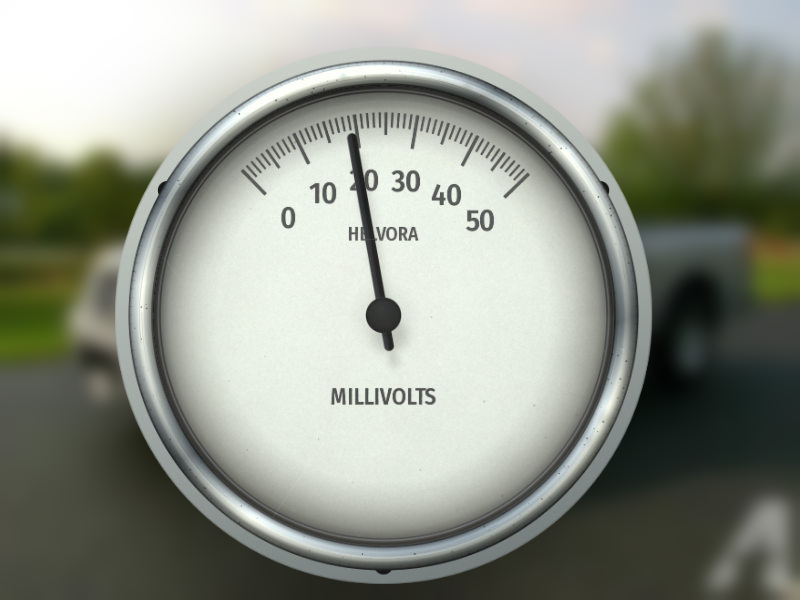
19 (mV)
